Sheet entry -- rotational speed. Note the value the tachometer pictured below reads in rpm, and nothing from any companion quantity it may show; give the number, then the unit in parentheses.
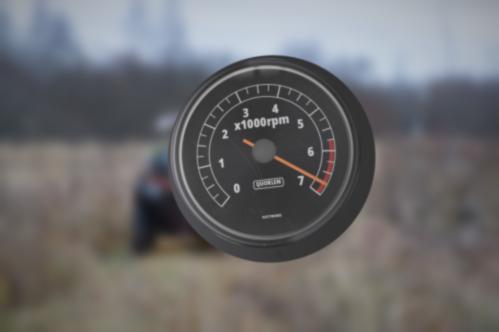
6750 (rpm)
